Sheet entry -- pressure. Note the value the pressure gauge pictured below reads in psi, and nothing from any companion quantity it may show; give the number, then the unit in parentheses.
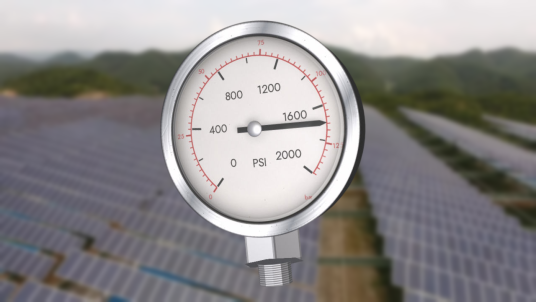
1700 (psi)
